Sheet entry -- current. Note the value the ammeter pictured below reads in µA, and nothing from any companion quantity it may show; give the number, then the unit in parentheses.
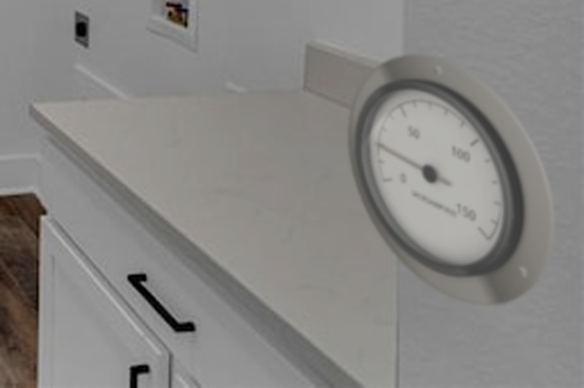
20 (µA)
